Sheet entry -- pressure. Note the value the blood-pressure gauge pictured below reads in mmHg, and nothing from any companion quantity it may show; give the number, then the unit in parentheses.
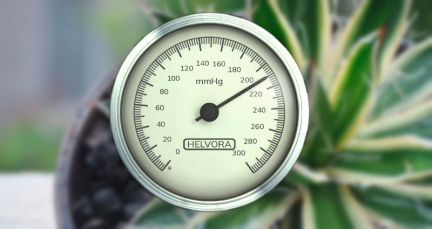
210 (mmHg)
